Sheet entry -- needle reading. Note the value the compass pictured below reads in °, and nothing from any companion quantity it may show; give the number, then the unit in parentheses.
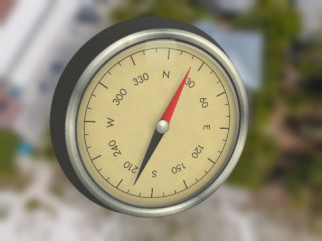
20 (°)
